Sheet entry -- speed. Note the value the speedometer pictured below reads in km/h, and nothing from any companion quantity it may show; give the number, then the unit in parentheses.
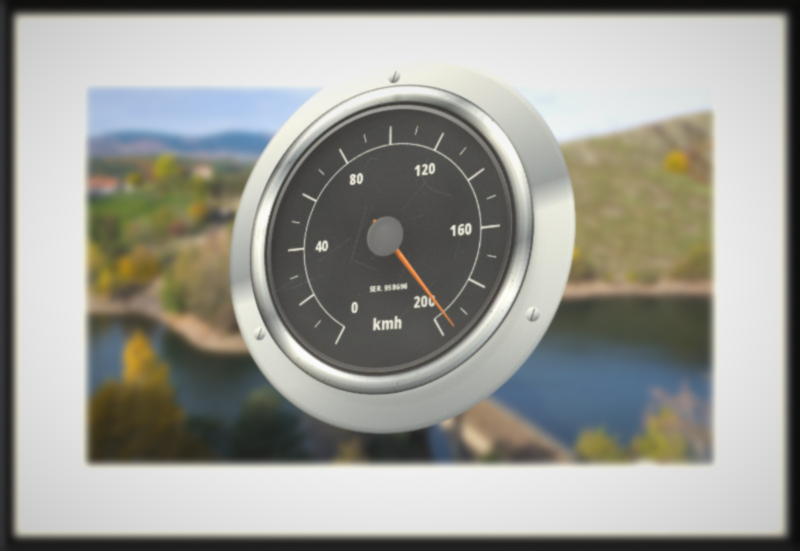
195 (km/h)
